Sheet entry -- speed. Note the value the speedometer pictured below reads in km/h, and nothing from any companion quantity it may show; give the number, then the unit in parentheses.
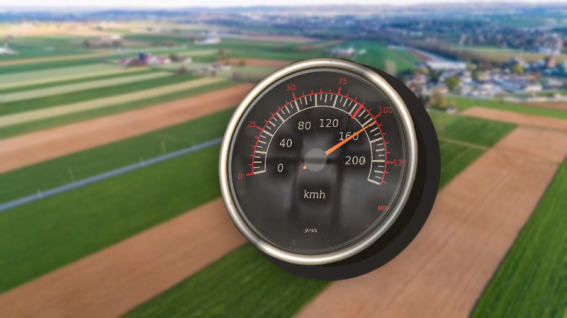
165 (km/h)
